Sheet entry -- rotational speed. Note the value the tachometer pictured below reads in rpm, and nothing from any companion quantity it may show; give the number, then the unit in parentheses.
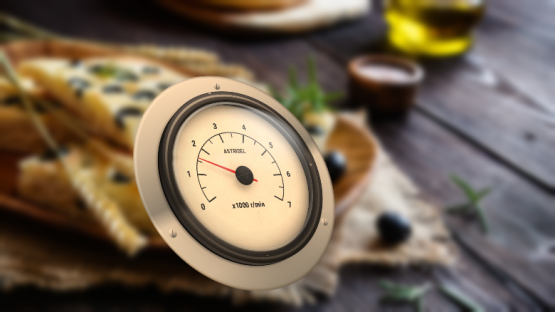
1500 (rpm)
